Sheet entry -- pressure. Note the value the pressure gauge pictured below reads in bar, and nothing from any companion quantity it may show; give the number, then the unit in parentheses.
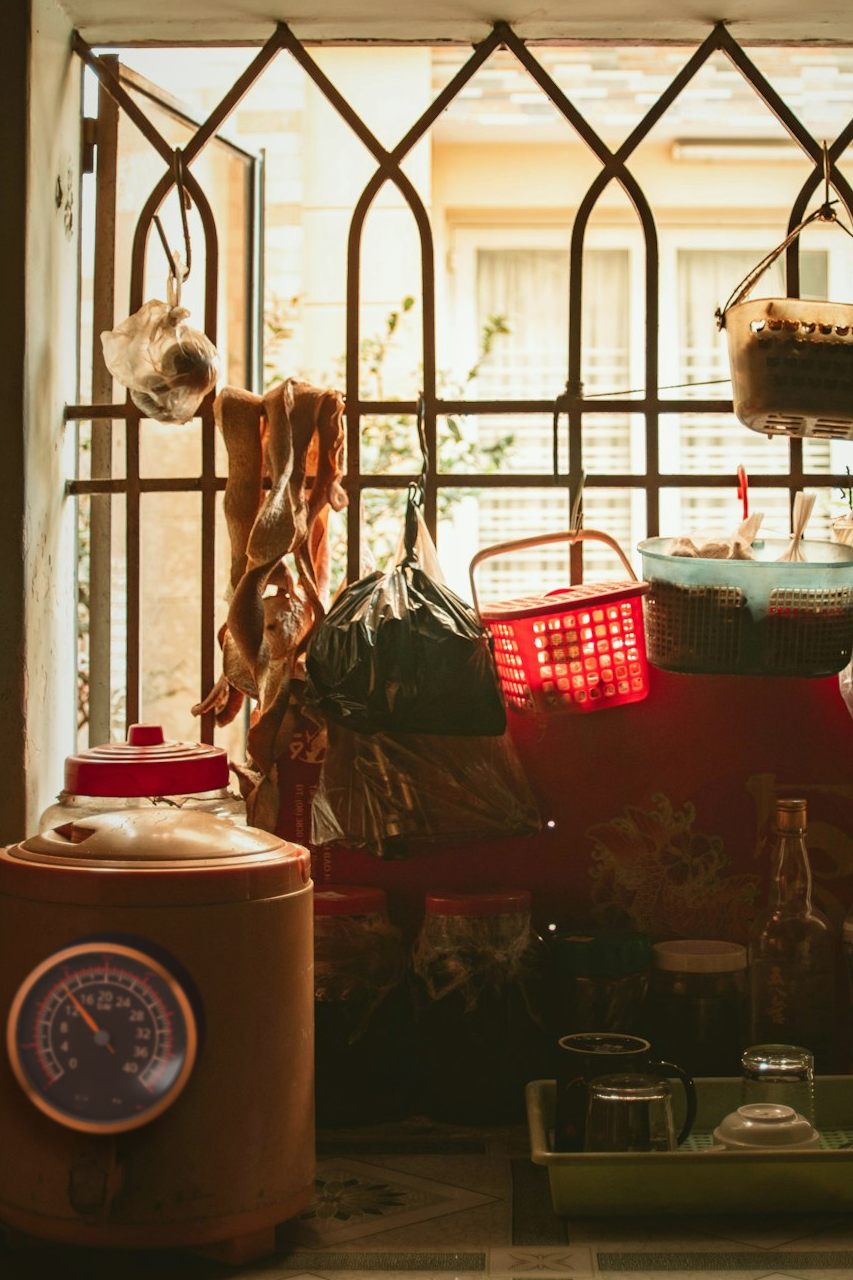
14 (bar)
